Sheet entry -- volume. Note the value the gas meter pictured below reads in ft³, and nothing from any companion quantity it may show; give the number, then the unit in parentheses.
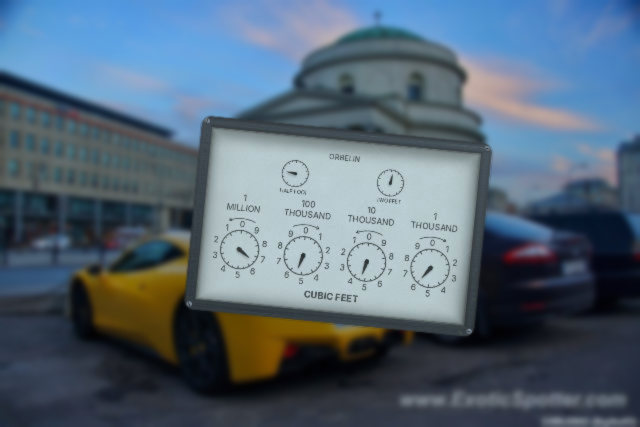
654600 (ft³)
